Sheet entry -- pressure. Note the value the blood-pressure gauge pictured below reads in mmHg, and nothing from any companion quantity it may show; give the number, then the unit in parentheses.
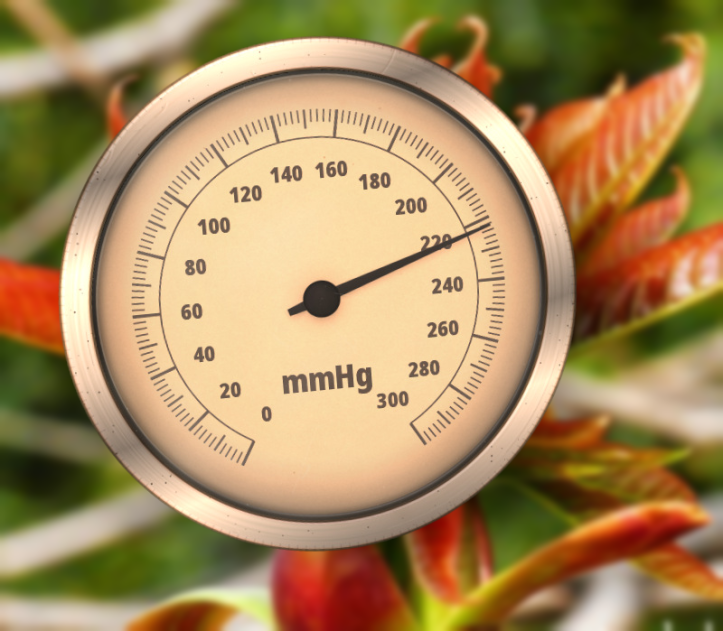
222 (mmHg)
